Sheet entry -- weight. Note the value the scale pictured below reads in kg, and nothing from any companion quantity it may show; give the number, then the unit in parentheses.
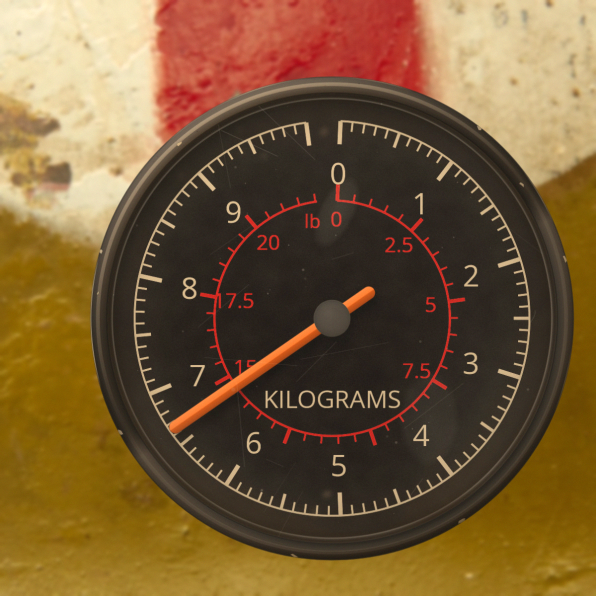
6.65 (kg)
